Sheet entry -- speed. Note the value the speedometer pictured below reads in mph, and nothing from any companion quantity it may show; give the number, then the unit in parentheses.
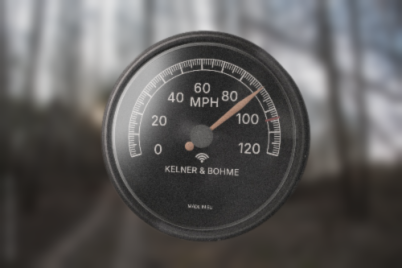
90 (mph)
